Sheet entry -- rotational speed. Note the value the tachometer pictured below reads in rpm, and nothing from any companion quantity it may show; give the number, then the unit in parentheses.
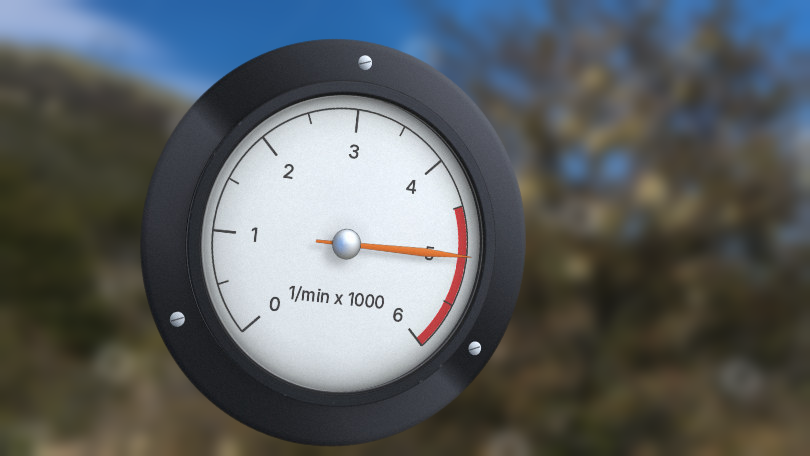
5000 (rpm)
